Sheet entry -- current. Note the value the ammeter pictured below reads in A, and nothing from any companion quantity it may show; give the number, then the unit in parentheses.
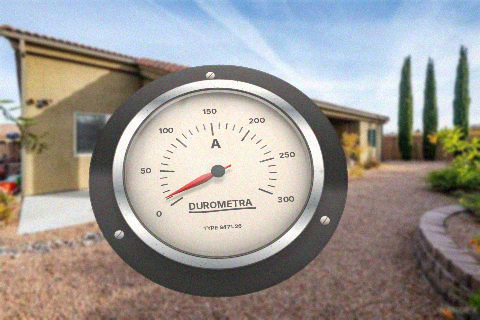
10 (A)
